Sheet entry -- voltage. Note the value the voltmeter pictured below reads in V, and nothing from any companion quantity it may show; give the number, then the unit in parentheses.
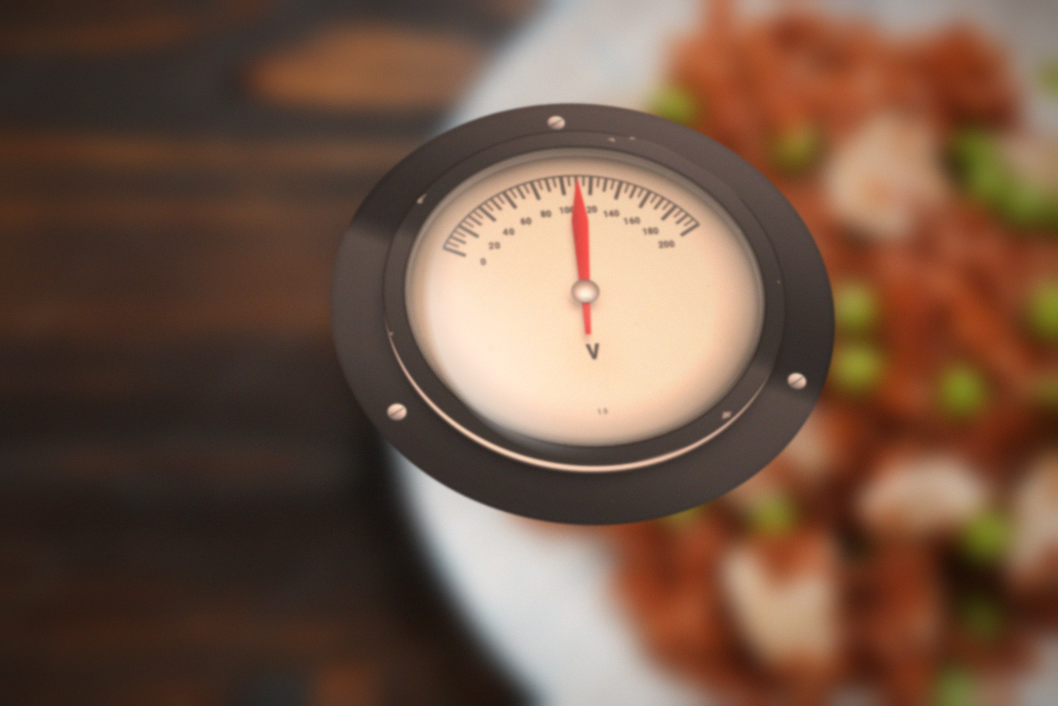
110 (V)
